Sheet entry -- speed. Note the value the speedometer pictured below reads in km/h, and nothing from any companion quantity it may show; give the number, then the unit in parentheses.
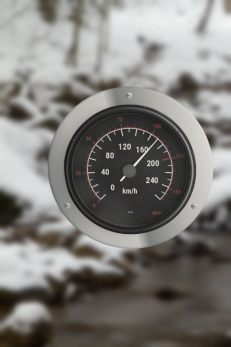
170 (km/h)
